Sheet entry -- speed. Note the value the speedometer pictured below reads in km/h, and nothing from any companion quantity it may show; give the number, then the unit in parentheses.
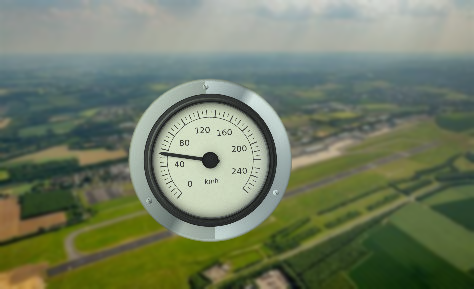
55 (km/h)
